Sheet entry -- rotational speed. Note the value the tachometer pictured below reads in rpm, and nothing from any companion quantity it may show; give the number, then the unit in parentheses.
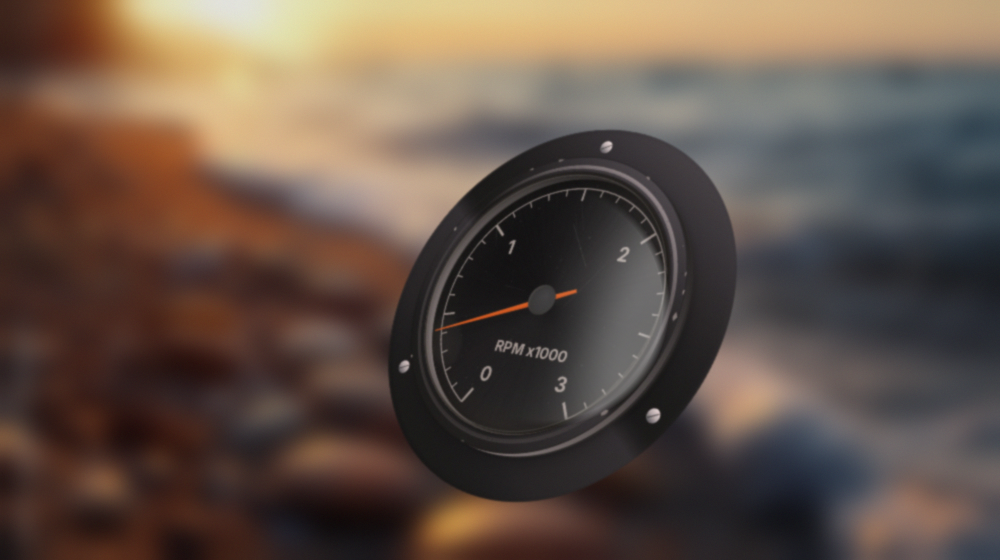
400 (rpm)
